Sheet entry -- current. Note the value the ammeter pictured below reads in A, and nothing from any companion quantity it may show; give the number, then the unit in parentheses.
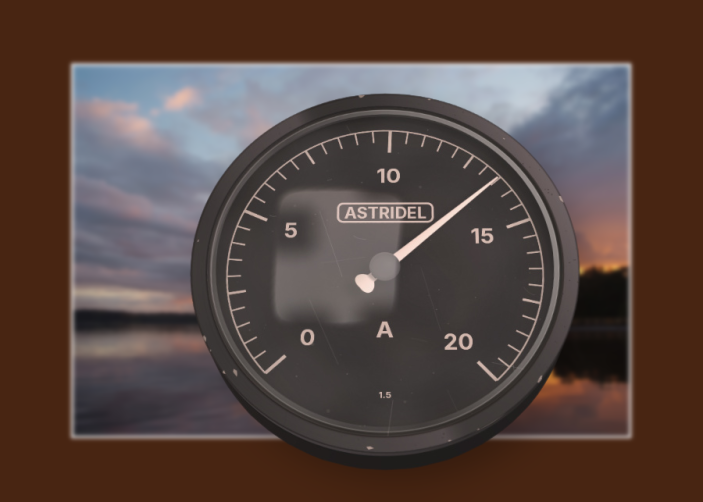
13.5 (A)
